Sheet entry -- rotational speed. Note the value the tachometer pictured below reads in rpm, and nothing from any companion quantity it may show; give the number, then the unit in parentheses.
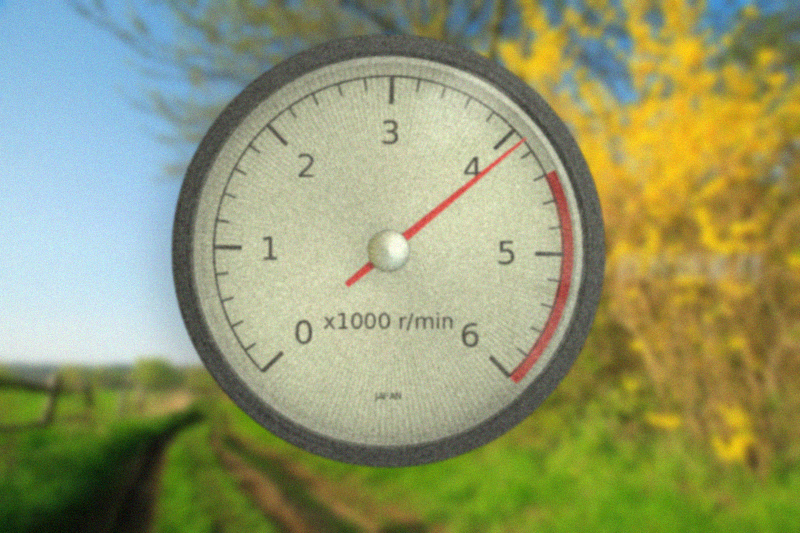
4100 (rpm)
